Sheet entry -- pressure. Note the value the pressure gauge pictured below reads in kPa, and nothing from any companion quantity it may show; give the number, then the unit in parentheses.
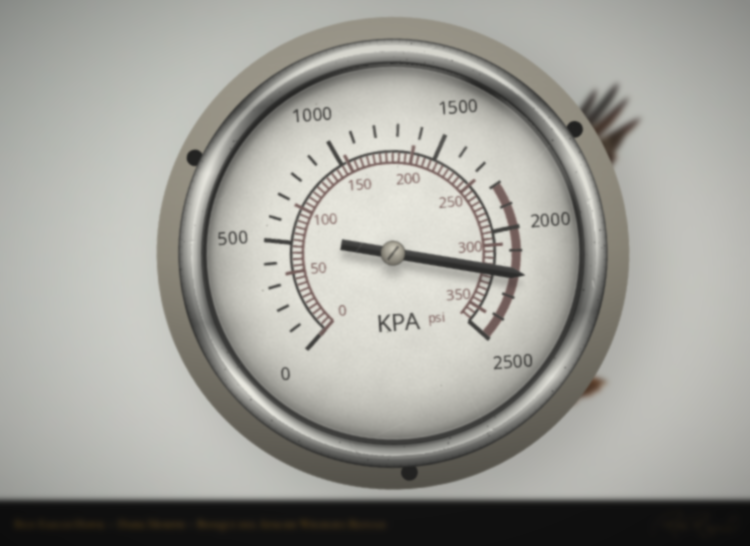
2200 (kPa)
